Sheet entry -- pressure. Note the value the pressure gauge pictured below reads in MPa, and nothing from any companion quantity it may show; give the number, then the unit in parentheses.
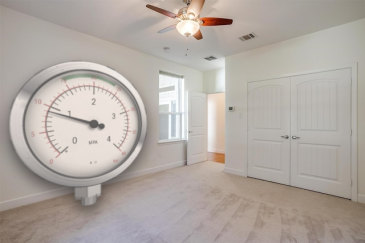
0.9 (MPa)
